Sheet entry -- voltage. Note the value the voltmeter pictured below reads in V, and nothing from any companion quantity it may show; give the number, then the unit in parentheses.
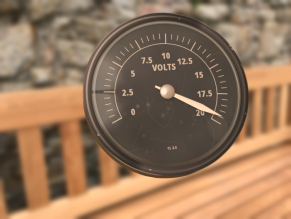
19.5 (V)
